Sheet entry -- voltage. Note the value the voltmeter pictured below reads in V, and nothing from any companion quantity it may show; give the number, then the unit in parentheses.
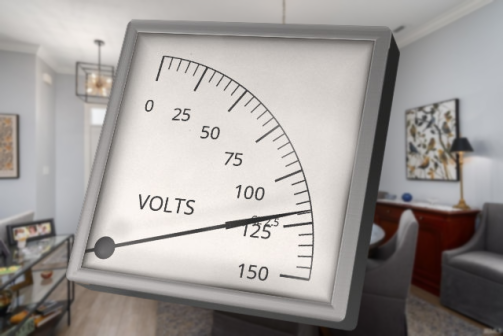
120 (V)
